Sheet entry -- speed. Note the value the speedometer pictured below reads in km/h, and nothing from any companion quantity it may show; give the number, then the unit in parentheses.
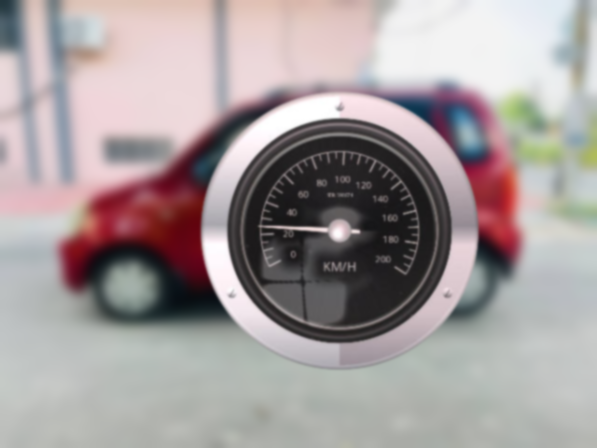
25 (km/h)
